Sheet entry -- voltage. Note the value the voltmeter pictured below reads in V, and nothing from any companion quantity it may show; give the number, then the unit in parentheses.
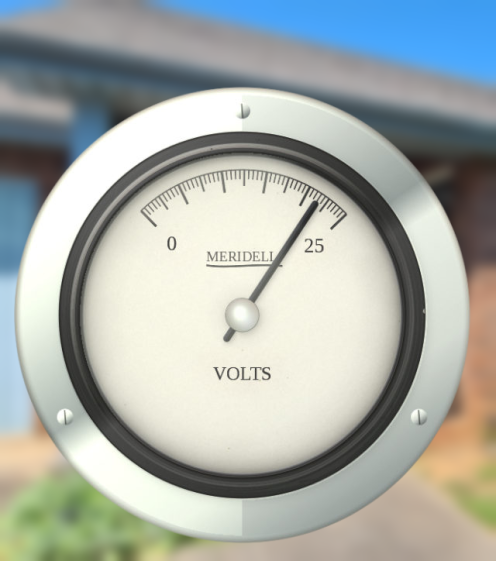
21.5 (V)
